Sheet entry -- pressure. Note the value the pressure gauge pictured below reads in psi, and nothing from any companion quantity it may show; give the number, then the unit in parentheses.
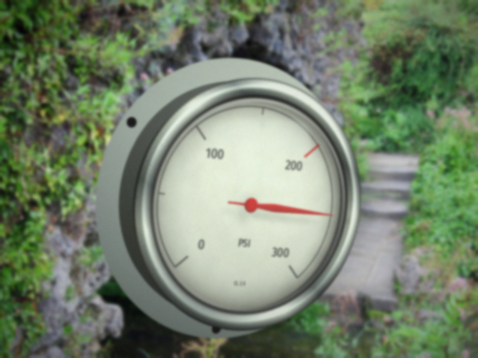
250 (psi)
